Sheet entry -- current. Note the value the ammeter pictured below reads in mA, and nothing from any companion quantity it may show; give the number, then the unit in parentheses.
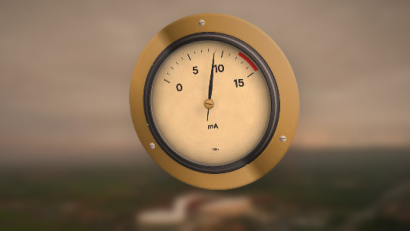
9 (mA)
